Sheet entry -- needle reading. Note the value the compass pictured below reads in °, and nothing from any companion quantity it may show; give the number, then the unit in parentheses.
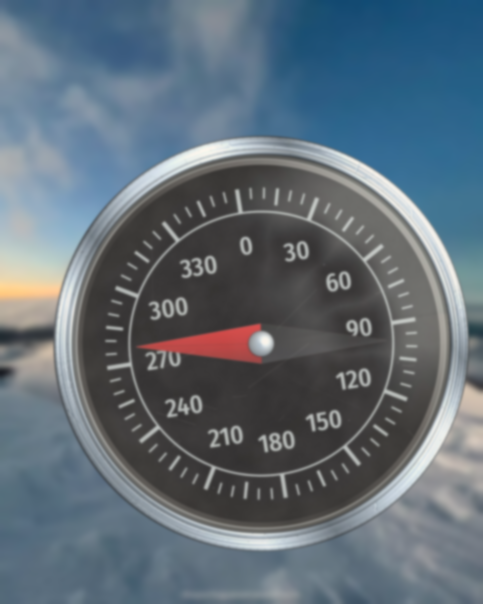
277.5 (°)
